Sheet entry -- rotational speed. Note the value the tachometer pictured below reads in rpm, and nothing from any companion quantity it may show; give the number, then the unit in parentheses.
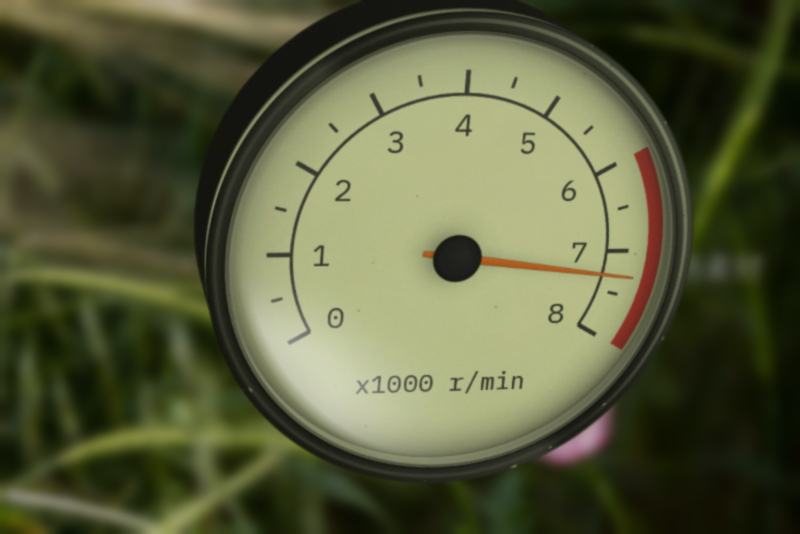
7250 (rpm)
